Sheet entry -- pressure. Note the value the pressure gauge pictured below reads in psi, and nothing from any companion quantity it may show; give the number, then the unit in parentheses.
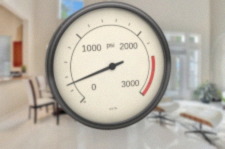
300 (psi)
